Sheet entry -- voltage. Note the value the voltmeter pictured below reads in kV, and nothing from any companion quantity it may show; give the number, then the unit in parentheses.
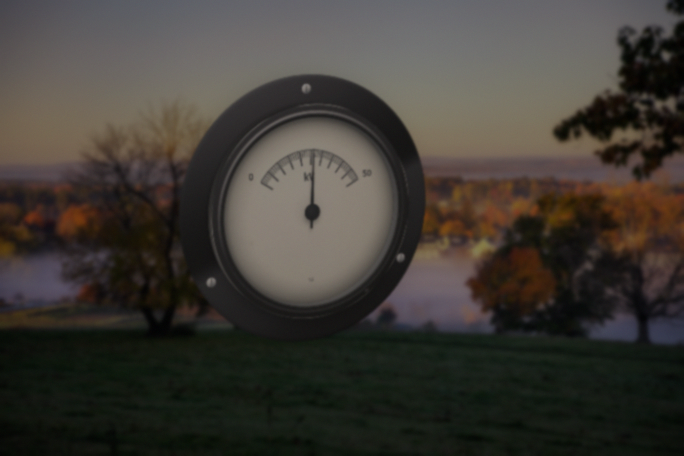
25 (kV)
